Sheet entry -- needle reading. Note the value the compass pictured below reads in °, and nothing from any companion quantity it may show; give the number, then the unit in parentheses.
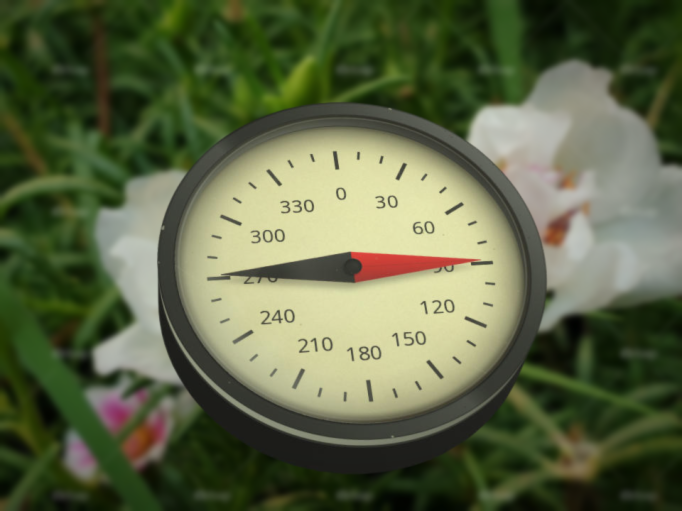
90 (°)
